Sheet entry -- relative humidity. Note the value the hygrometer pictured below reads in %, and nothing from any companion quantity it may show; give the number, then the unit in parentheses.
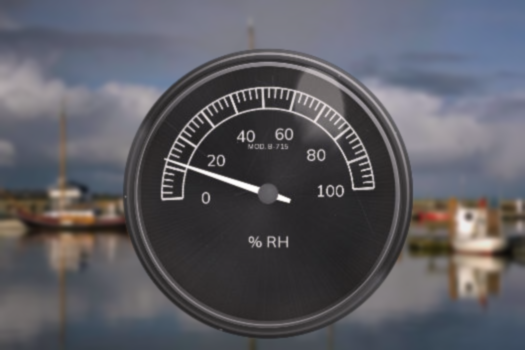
12 (%)
